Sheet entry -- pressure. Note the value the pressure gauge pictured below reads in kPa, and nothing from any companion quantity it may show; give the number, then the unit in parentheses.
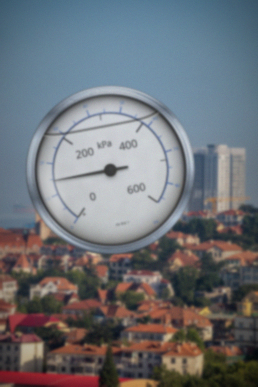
100 (kPa)
